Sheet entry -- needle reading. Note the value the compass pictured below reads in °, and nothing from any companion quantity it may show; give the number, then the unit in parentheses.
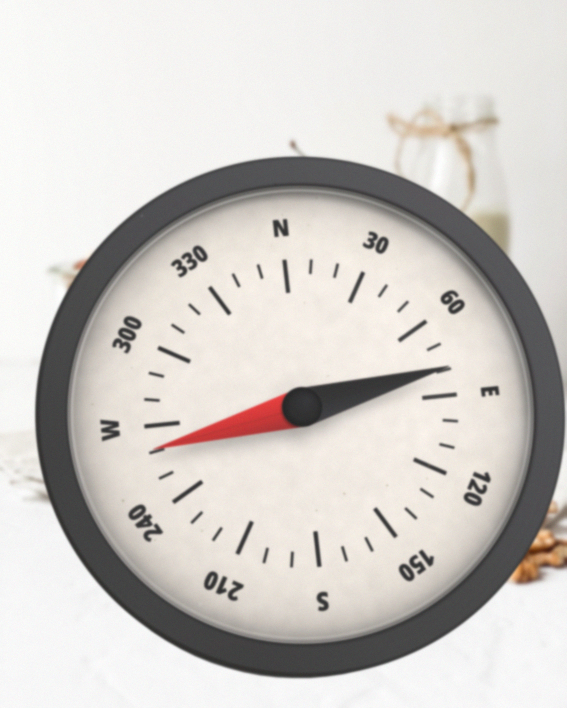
260 (°)
